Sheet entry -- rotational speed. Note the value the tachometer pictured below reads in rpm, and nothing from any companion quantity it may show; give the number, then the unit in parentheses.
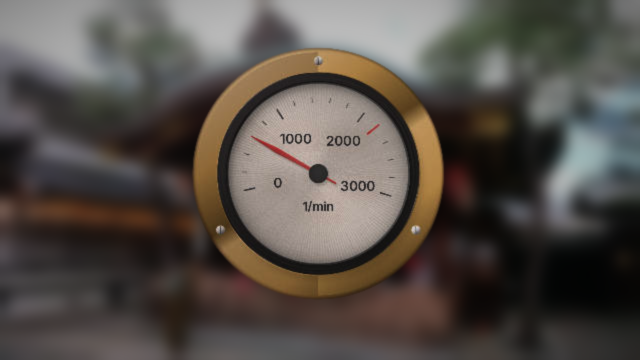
600 (rpm)
